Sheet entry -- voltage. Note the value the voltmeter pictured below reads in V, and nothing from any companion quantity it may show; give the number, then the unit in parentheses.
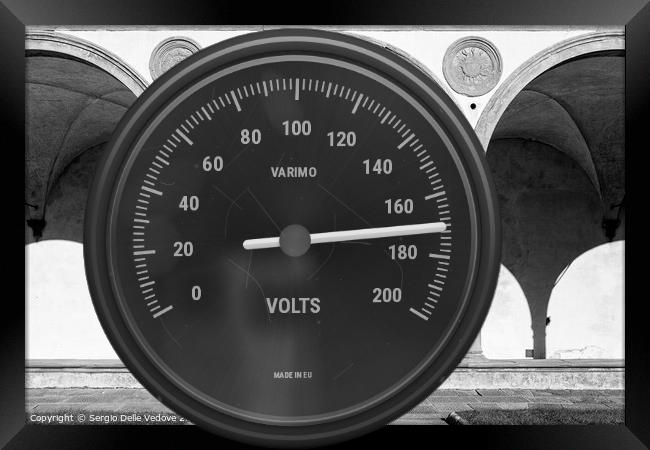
170 (V)
